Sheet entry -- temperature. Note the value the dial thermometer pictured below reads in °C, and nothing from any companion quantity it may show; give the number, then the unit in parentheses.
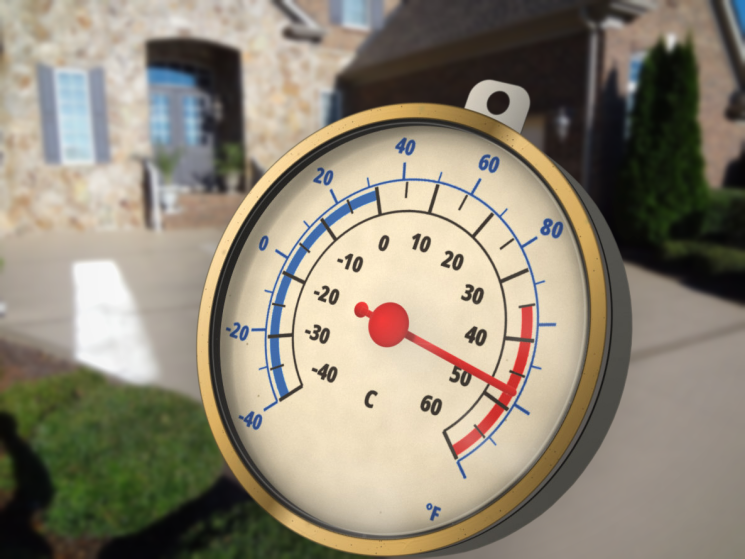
47.5 (°C)
